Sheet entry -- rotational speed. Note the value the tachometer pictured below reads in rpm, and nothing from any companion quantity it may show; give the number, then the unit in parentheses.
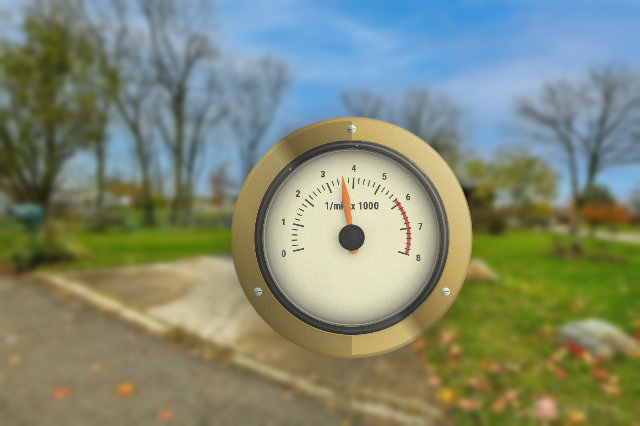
3600 (rpm)
